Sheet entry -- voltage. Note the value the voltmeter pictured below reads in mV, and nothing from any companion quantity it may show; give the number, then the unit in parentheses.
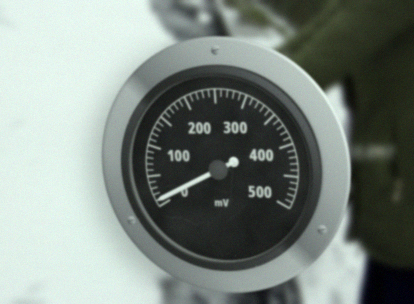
10 (mV)
